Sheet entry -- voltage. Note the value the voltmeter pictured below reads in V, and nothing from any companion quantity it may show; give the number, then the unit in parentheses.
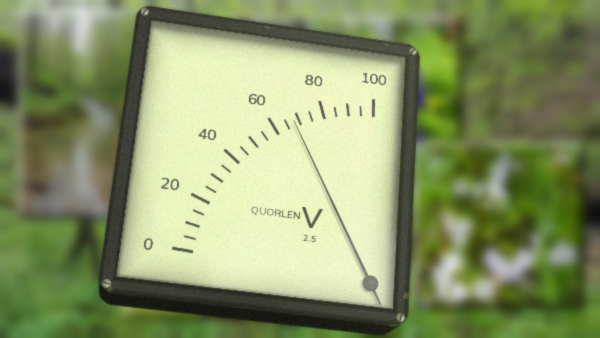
67.5 (V)
